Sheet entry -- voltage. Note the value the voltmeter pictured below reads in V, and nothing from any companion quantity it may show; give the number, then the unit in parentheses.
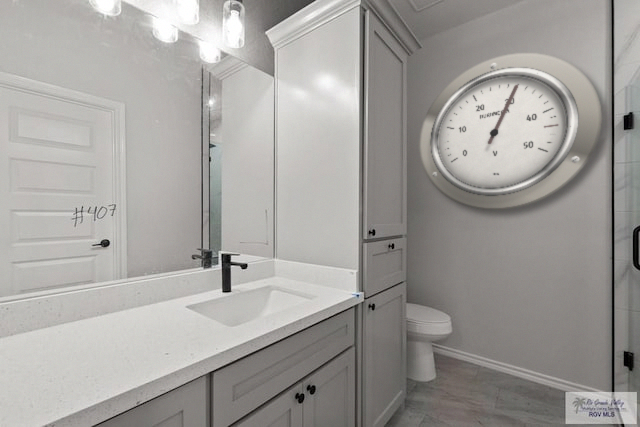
30 (V)
